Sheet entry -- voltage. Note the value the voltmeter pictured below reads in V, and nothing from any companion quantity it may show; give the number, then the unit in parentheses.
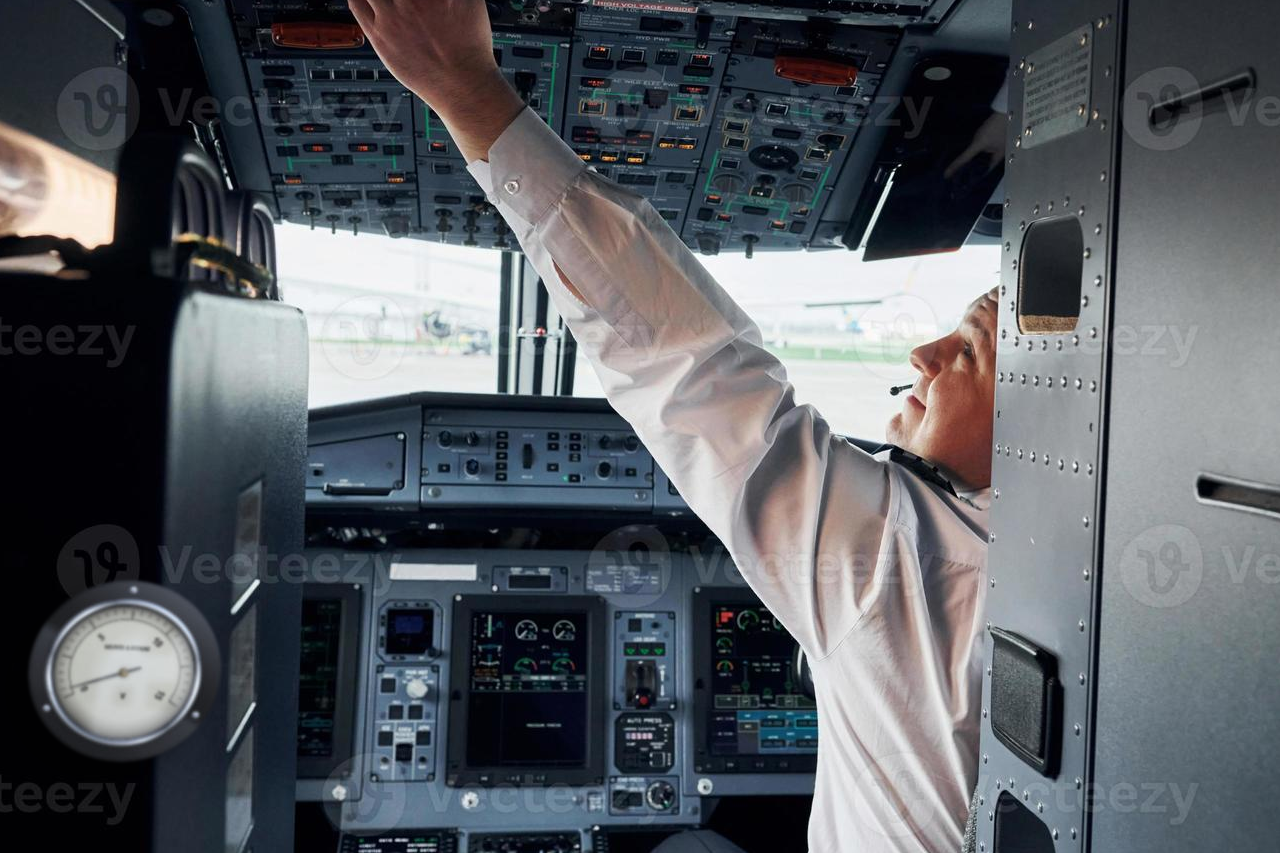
0.5 (V)
